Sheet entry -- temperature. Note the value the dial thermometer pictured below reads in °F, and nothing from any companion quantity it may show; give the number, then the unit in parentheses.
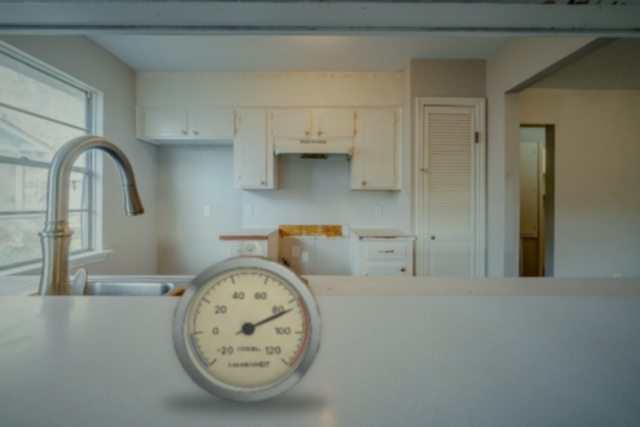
84 (°F)
